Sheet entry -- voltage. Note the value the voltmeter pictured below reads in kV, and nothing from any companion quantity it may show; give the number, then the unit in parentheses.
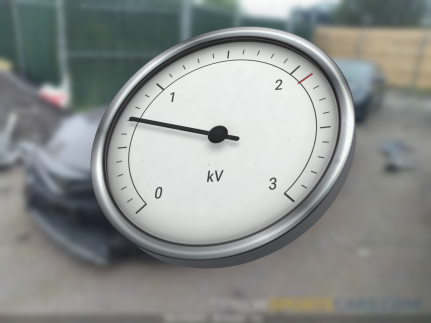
0.7 (kV)
